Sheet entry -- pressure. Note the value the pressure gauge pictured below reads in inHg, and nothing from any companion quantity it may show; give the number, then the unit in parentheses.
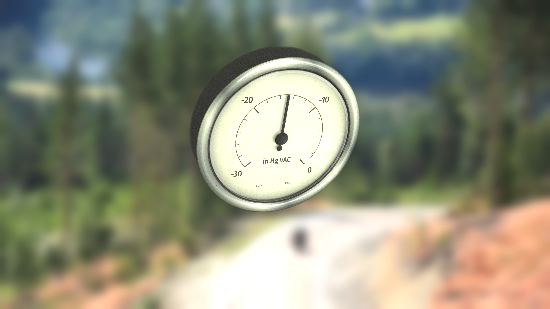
-15 (inHg)
